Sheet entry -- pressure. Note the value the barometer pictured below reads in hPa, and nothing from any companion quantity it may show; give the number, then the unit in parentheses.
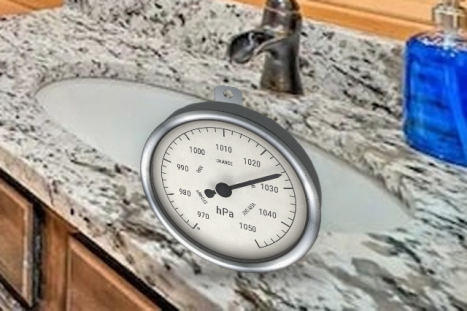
1026 (hPa)
